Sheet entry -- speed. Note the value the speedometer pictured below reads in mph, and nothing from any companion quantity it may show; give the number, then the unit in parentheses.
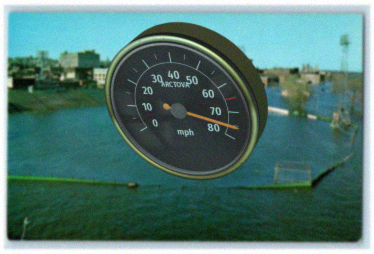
75 (mph)
